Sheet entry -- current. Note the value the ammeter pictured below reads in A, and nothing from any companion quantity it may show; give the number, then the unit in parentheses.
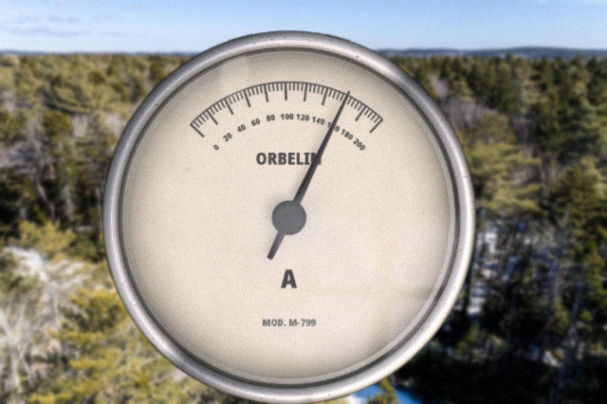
160 (A)
